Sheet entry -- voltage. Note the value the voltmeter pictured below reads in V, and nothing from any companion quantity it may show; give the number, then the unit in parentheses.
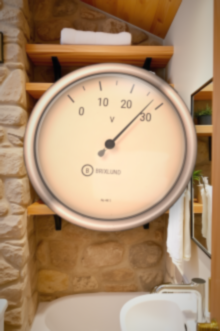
27.5 (V)
